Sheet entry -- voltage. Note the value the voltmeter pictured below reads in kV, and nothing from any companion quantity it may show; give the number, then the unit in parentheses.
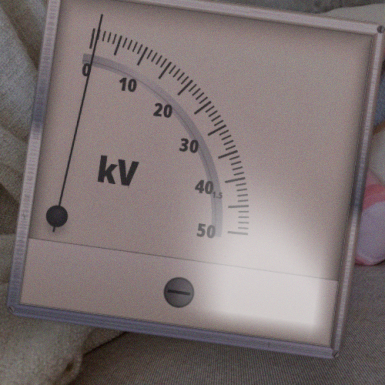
1 (kV)
